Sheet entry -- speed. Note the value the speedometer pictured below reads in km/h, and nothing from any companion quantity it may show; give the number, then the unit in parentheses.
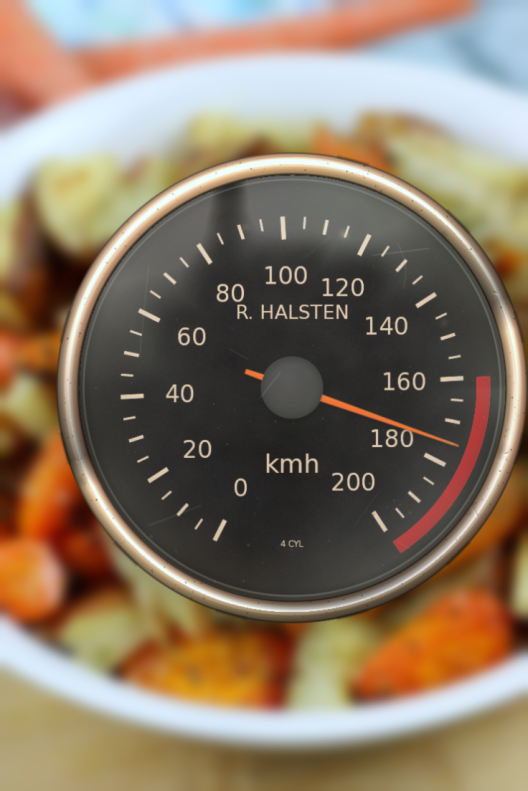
175 (km/h)
